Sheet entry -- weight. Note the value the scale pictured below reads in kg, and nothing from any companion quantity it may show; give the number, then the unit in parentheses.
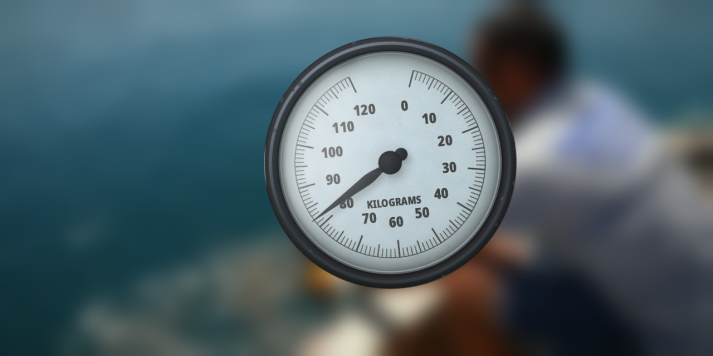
82 (kg)
